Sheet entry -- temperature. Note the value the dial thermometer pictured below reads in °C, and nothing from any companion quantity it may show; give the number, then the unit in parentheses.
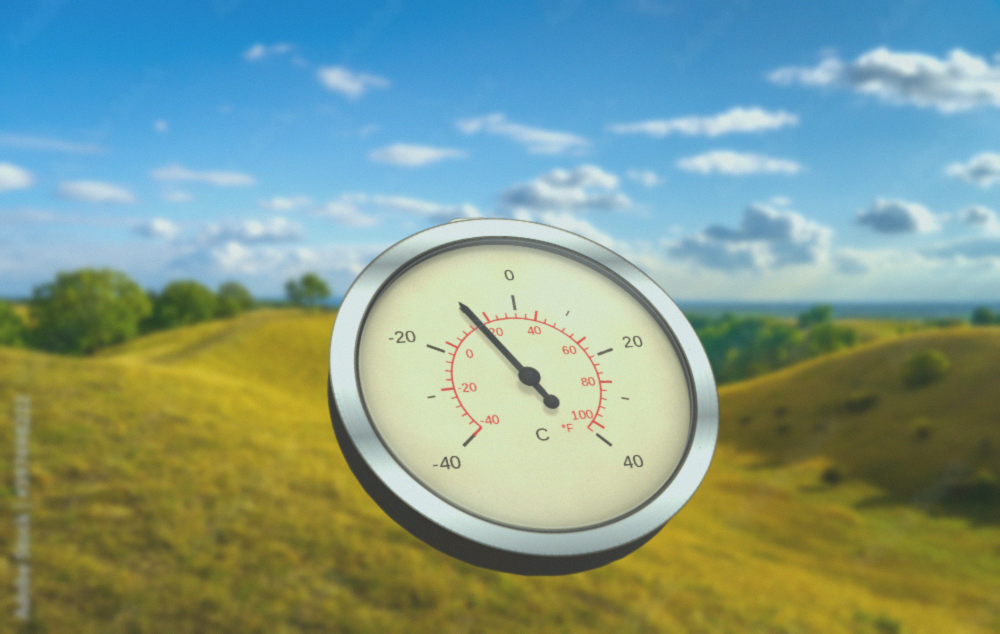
-10 (°C)
